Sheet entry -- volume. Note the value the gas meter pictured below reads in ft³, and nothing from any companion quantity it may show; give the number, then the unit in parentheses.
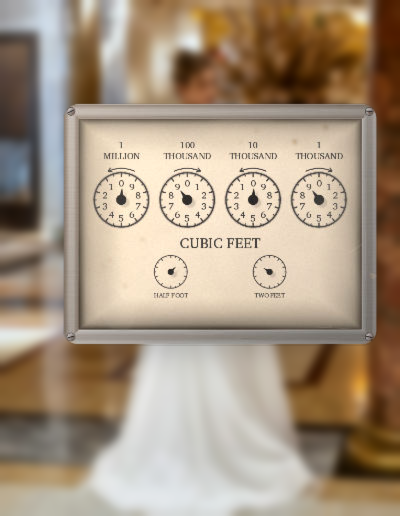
989900 (ft³)
